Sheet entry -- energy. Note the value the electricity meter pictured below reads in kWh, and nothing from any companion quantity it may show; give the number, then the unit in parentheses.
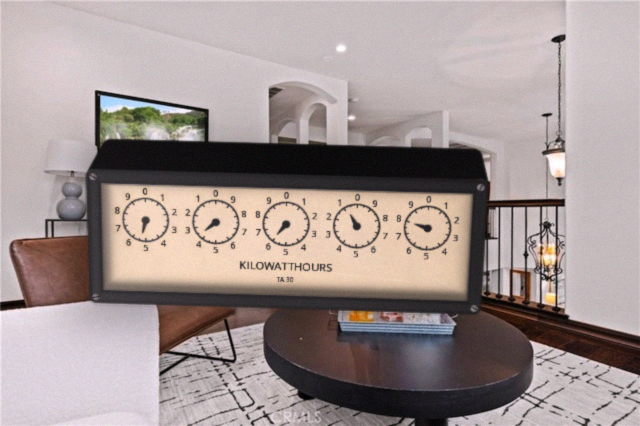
53608 (kWh)
